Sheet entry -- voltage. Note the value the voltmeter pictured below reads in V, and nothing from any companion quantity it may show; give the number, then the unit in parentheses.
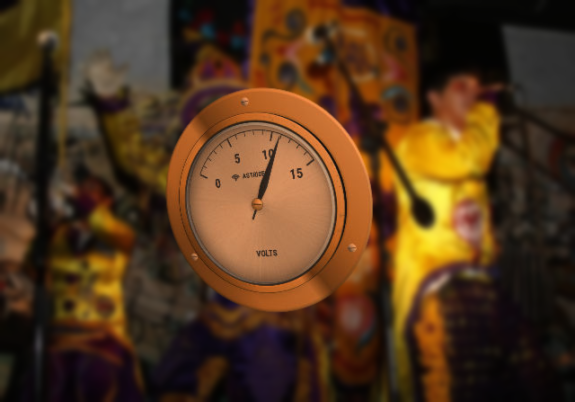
11 (V)
